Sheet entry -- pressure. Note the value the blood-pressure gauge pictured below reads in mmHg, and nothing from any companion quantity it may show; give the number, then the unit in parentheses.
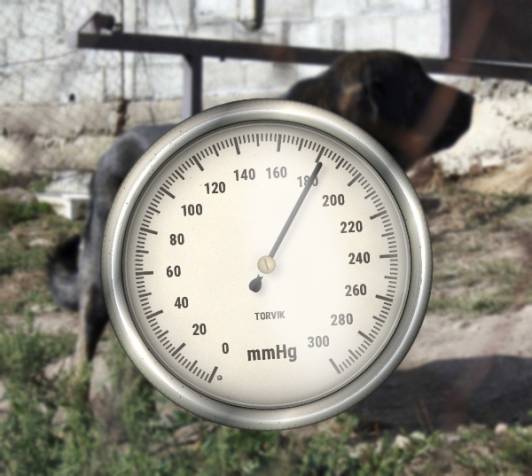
182 (mmHg)
